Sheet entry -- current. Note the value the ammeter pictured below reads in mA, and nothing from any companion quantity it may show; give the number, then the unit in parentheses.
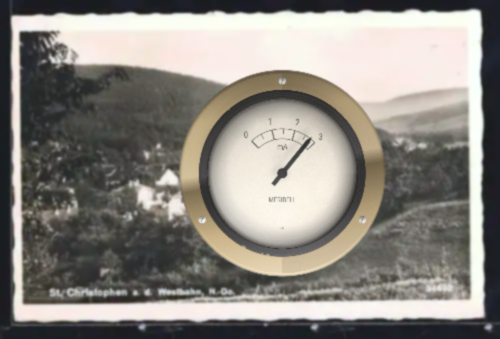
2.75 (mA)
